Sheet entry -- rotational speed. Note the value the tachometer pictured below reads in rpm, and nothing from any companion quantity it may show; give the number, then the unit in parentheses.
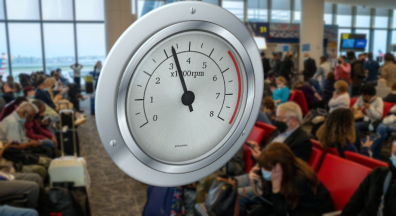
3250 (rpm)
